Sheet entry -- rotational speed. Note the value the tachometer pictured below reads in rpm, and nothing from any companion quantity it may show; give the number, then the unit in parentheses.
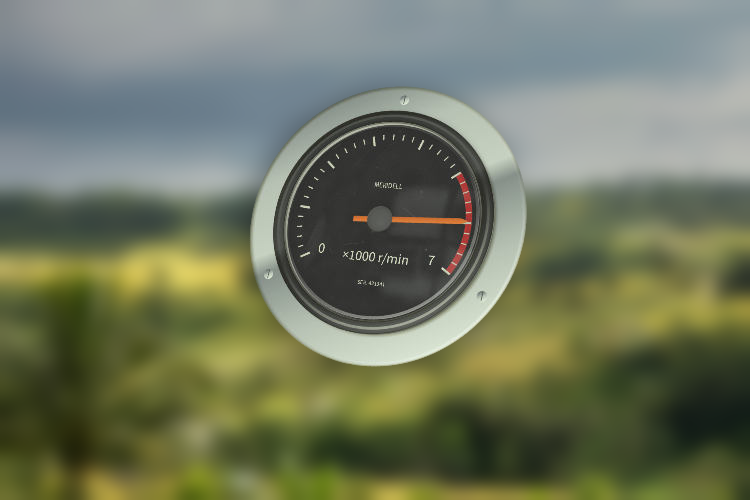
6000 (rpm)
